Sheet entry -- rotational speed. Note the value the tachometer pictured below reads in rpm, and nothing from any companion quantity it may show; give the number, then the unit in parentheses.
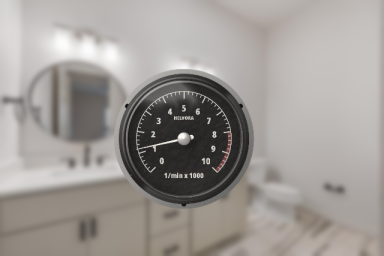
1200 (rpm)
